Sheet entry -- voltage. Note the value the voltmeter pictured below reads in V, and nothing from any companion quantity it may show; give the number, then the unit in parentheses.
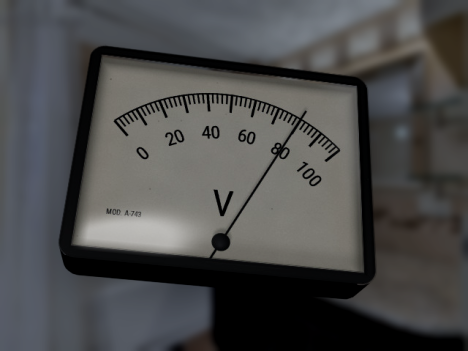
80 (V)
